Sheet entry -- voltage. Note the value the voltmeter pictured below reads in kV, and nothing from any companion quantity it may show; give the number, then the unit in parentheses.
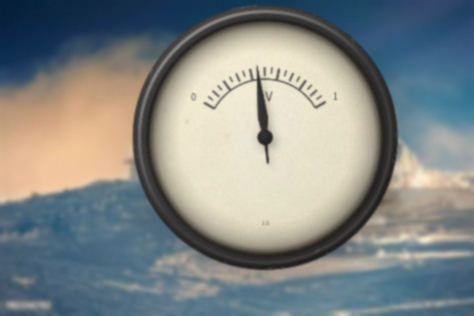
0.45 (kV)
